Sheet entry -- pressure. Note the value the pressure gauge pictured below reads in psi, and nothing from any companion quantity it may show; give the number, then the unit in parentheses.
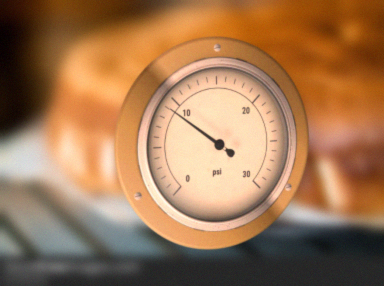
9 (psi)
